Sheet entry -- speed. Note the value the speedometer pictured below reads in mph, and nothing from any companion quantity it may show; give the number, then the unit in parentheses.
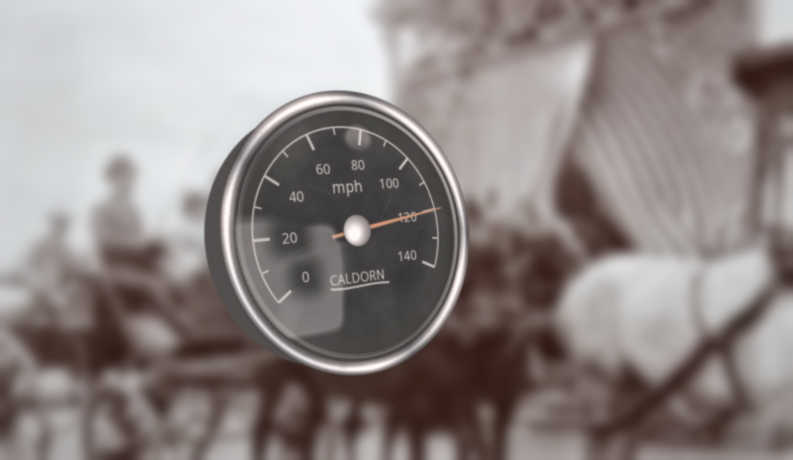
120 (mph)
